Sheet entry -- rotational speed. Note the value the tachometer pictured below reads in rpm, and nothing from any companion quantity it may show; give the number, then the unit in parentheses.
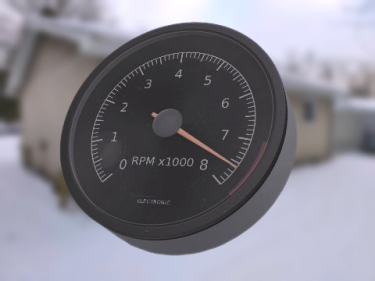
7600 (rpm)
